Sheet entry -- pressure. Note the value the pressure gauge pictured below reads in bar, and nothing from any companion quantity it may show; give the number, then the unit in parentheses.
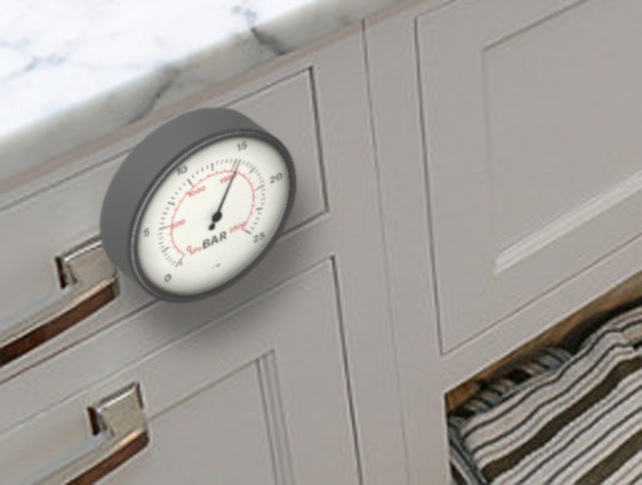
15 (bar)
